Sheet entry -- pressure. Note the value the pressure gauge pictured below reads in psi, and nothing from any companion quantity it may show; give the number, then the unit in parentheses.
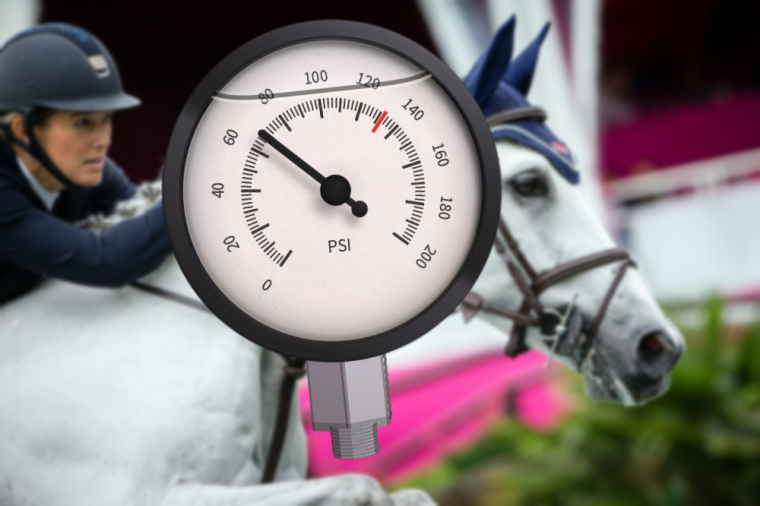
68 (psi)
